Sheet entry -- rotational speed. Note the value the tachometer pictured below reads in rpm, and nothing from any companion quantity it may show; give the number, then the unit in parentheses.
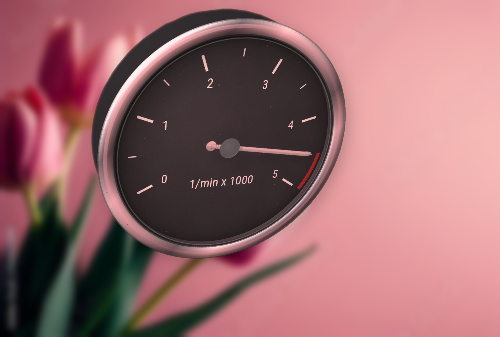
4500 (rpm)
